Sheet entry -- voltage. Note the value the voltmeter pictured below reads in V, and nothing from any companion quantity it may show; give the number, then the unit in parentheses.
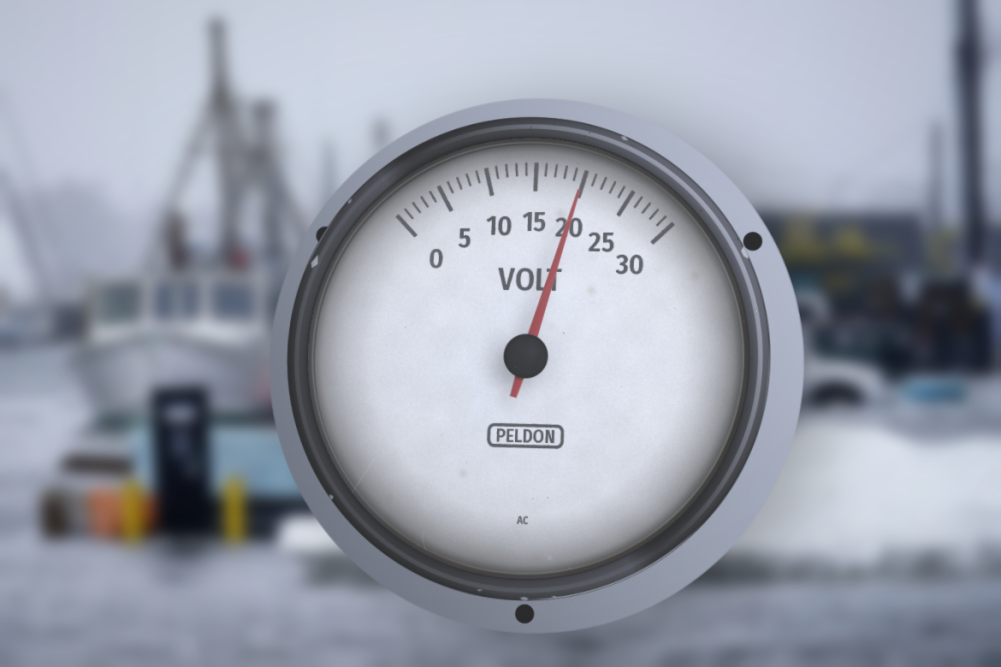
20 (V)
